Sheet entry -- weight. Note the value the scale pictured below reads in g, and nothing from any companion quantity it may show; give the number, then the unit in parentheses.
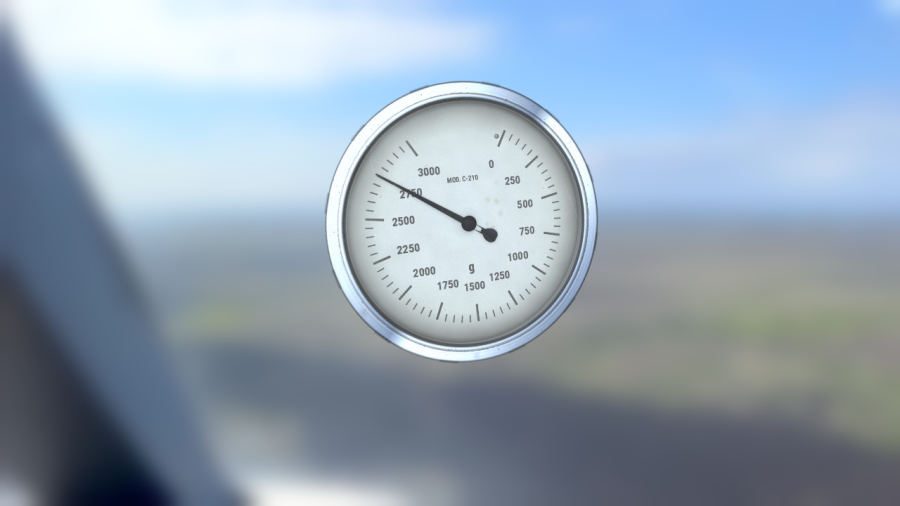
2750 (g)
